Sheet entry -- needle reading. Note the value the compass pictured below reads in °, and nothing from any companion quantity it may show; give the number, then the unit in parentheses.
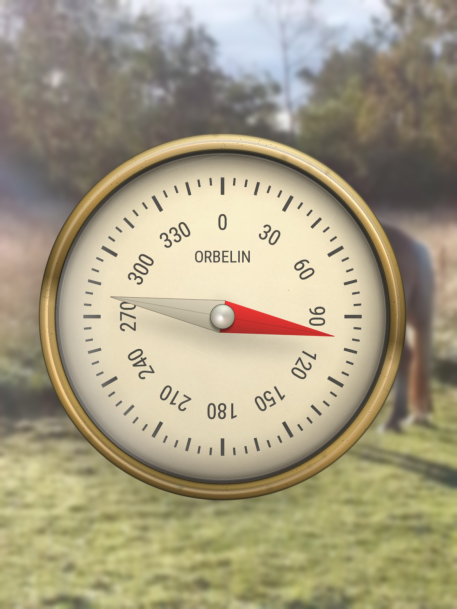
100 (°)
